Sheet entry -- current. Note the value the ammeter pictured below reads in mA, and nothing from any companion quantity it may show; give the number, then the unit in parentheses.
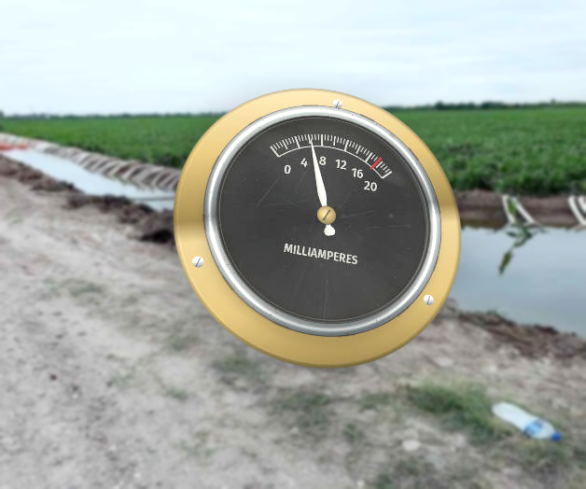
6 (mA)
